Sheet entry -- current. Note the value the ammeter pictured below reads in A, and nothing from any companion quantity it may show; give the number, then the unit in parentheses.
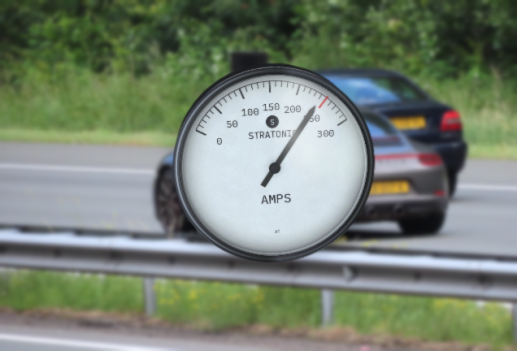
240 (A)
